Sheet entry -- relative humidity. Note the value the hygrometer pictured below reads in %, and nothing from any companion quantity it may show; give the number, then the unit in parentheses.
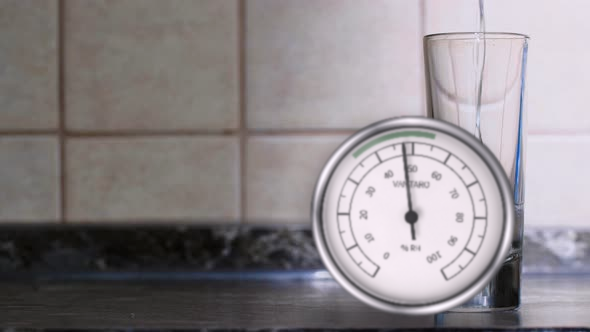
47.5 (%)
